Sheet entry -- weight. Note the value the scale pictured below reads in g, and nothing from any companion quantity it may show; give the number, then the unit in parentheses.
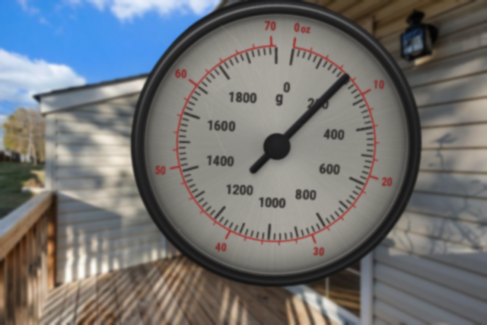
200 (g)
